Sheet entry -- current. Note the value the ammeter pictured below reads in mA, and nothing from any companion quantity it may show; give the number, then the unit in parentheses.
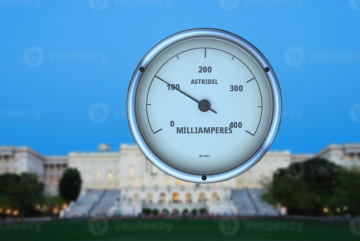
100 (mA)
